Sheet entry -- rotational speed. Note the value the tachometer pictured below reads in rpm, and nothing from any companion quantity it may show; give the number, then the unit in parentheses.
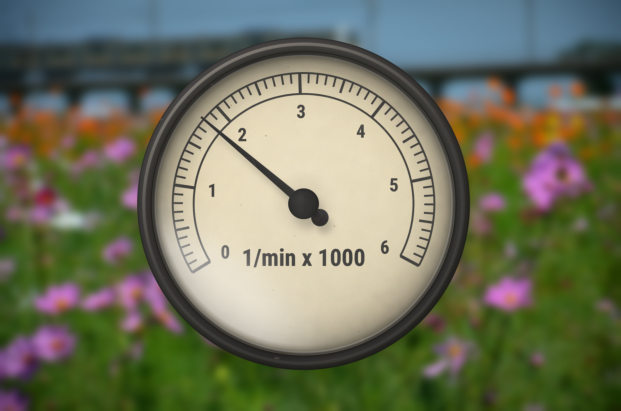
1800 (rpm)
